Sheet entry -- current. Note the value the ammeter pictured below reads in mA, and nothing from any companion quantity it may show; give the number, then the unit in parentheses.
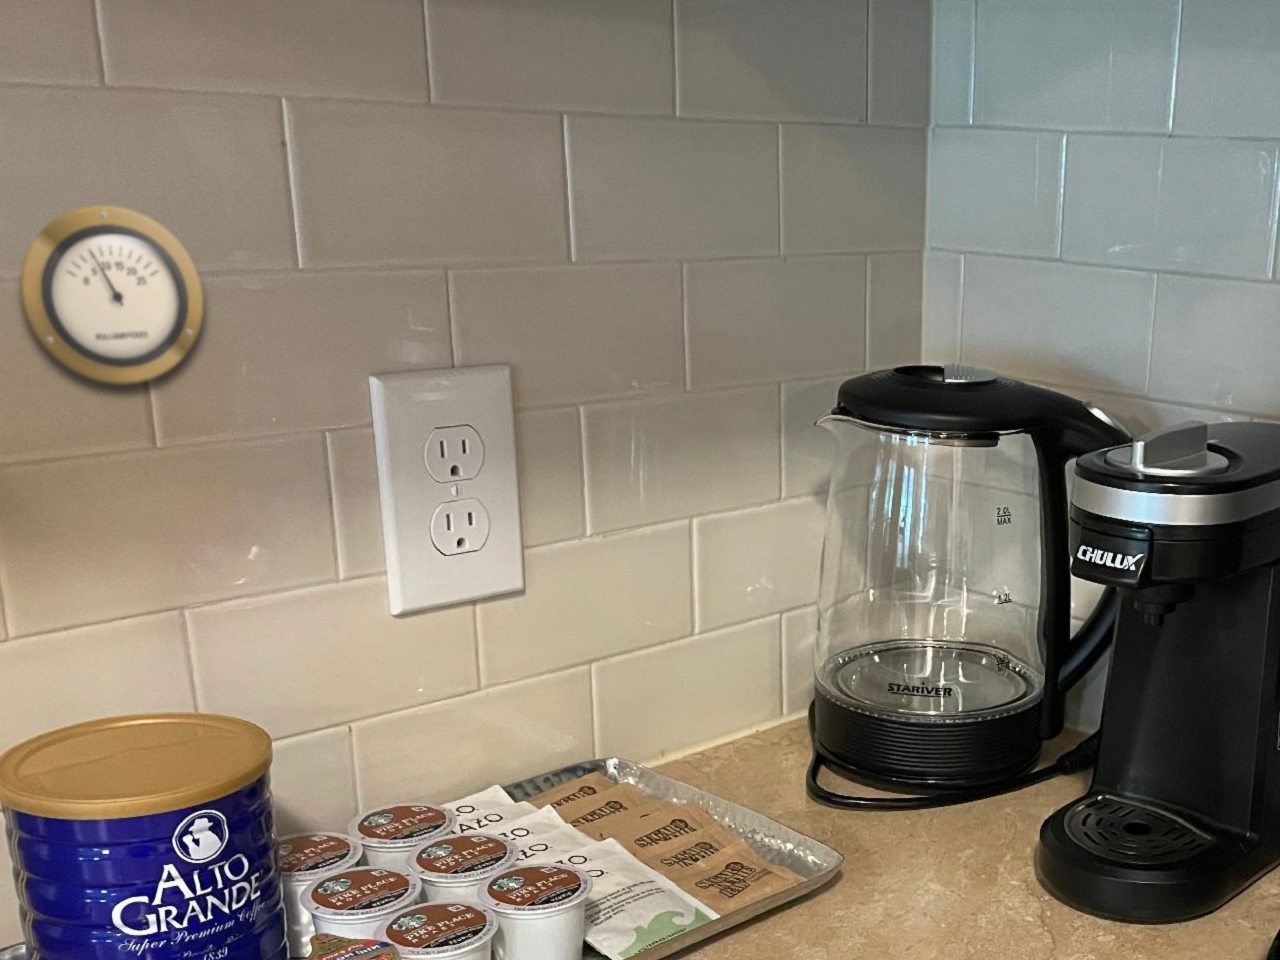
7.5 (mA)
